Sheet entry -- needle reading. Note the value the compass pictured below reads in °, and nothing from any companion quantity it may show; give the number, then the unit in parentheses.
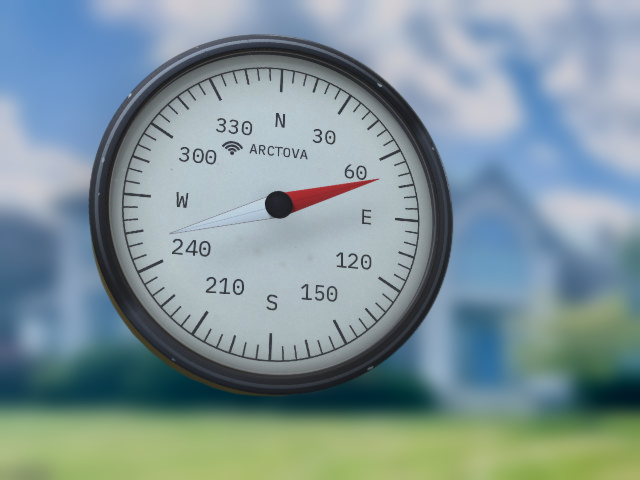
70 (°)
